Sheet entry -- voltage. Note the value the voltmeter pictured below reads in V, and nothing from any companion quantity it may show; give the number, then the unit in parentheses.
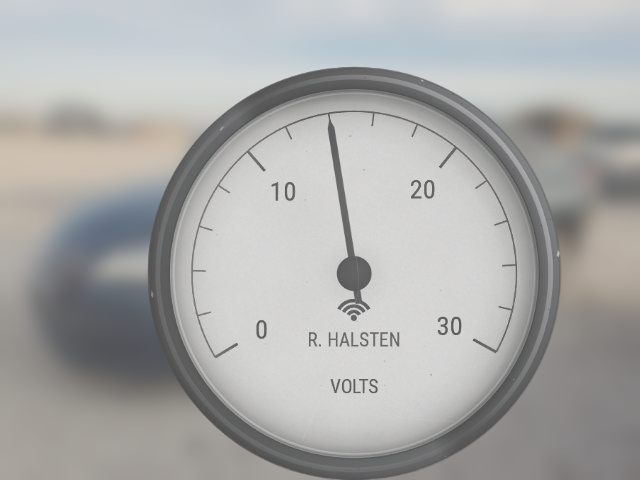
14 (V)
